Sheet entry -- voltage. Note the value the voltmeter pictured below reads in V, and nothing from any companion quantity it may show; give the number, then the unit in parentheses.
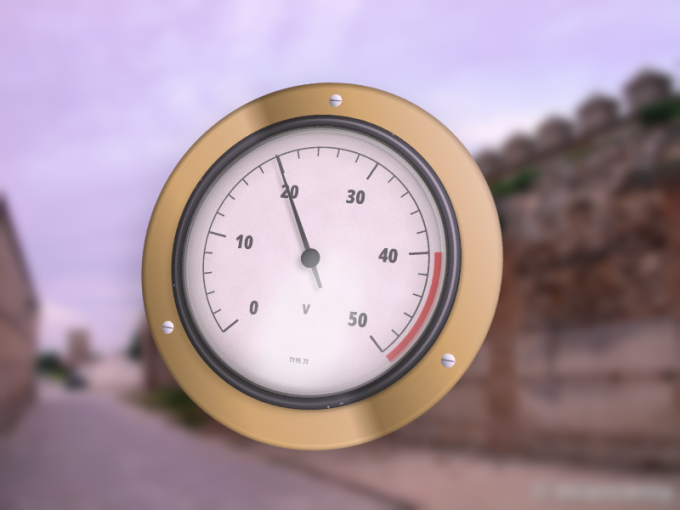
20 (V)
